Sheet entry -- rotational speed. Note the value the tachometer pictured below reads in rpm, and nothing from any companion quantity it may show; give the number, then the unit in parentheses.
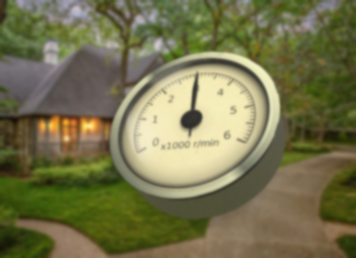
3000 (rpm)
